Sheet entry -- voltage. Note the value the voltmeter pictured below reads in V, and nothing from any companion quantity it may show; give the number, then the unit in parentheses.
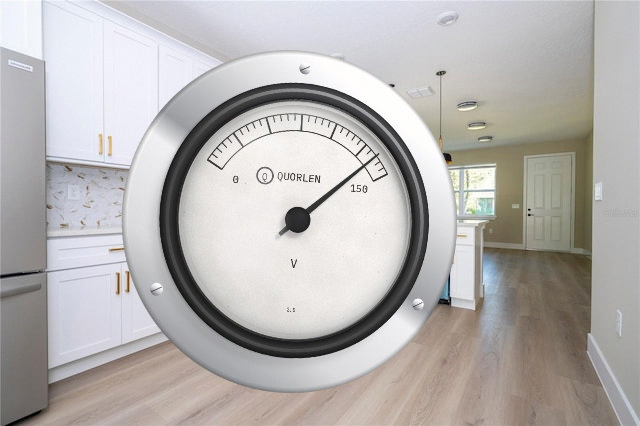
135 (V)
